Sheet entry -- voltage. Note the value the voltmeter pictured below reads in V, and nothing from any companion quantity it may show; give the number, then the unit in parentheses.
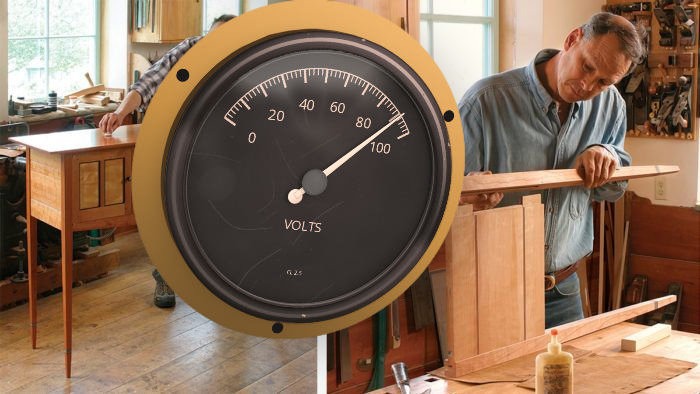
90 (V)
